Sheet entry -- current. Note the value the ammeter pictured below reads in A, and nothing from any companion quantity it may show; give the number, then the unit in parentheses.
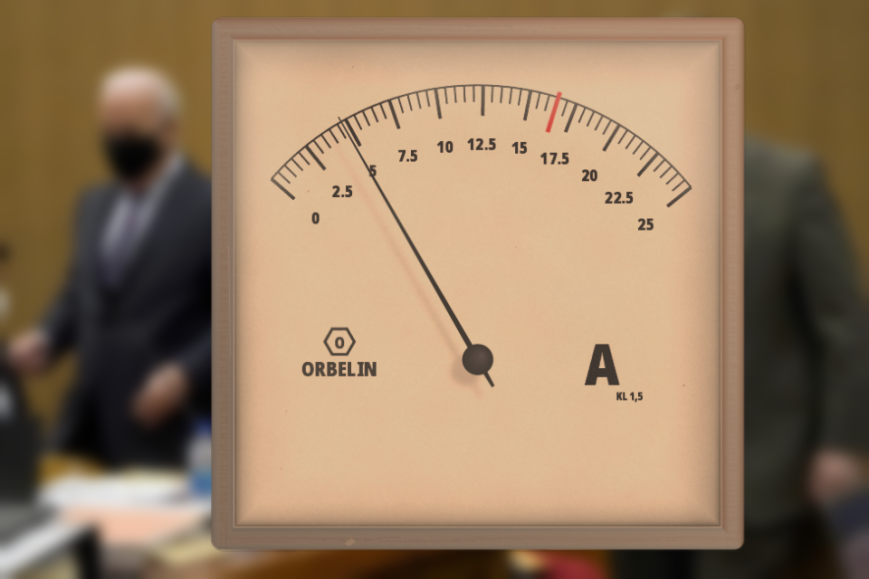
4.75 (A)
